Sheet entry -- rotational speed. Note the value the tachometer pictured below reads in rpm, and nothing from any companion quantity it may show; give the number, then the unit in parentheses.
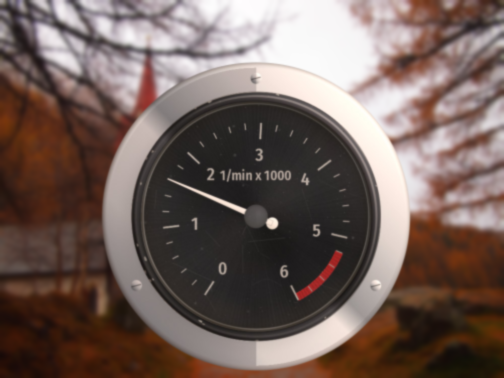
1600 (rpm)
